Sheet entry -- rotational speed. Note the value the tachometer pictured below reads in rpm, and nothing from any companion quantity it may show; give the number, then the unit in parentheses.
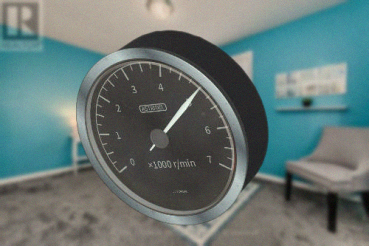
5000 (rpm)
